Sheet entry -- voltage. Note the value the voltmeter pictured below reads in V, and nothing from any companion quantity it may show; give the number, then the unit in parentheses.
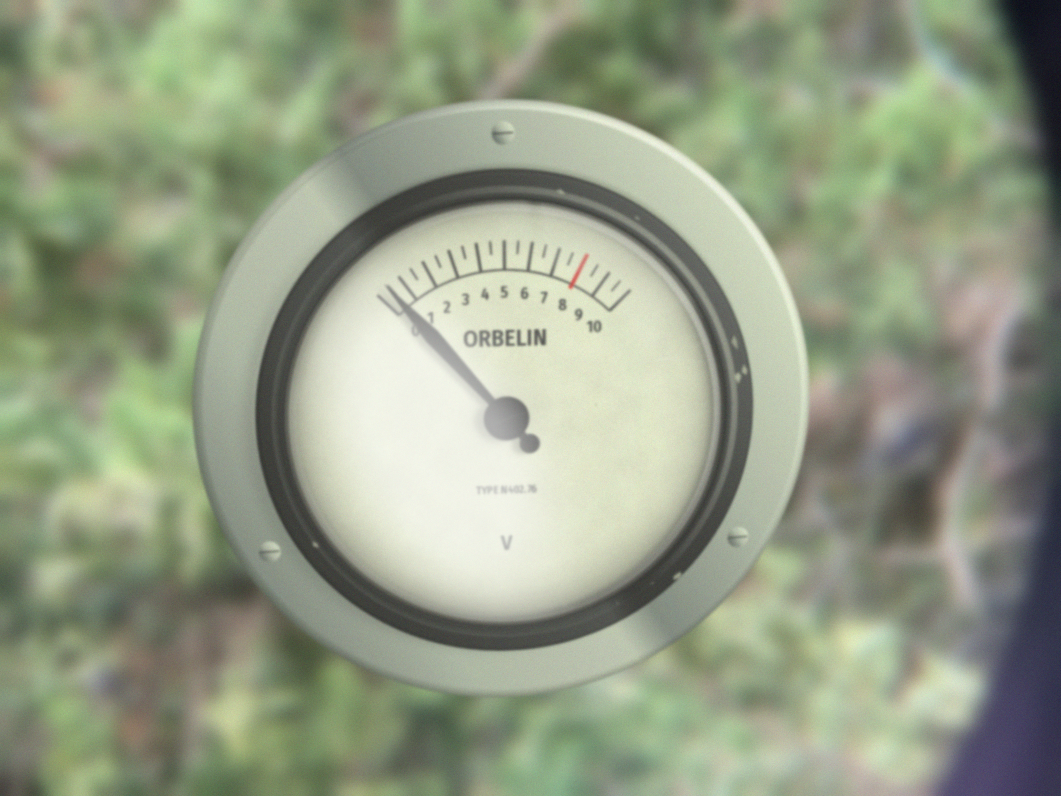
0.5 (V)
